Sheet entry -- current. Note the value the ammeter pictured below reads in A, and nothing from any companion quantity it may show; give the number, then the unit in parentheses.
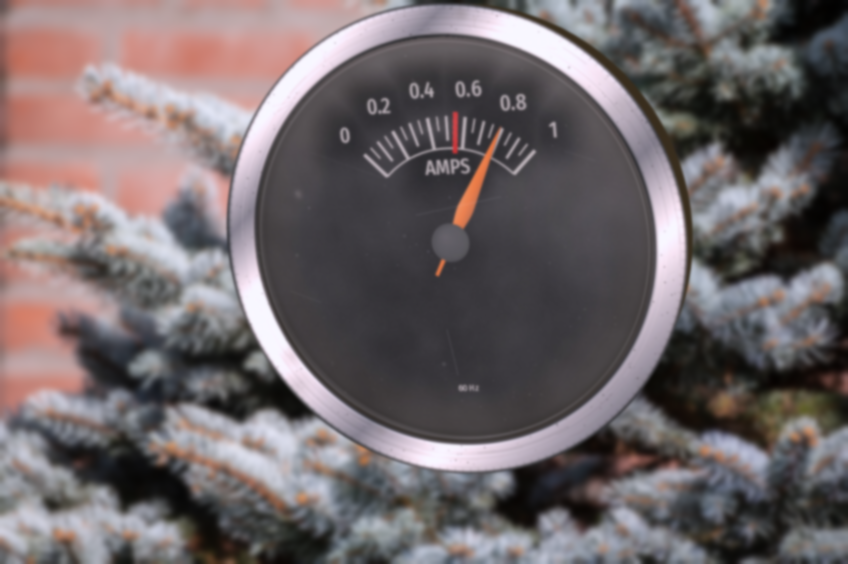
0.8 (A)
